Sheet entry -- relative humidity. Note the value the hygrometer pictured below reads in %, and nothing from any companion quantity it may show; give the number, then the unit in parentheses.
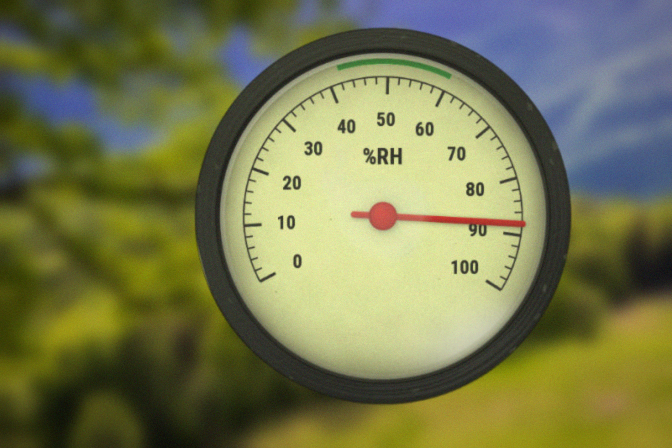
88 (%)
